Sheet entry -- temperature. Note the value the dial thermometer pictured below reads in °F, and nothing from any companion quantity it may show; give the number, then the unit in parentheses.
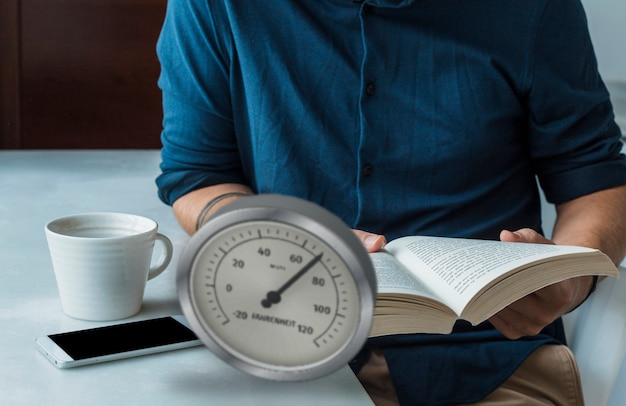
68 (°F)
